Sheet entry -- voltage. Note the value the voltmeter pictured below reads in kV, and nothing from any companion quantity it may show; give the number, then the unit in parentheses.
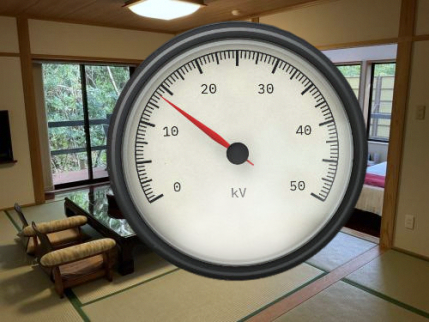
14 (kV)
